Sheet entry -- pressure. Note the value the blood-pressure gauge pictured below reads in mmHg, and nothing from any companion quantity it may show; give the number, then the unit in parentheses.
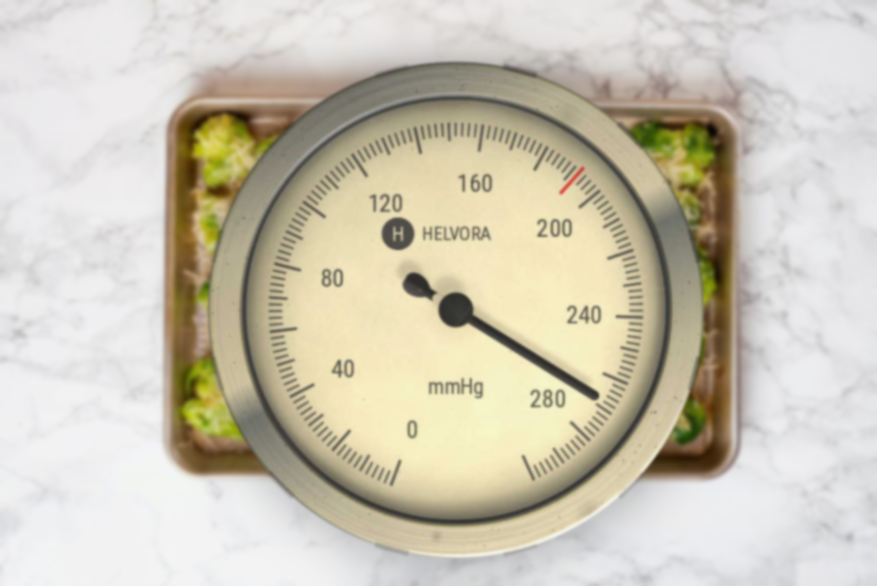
268 (mmHg)
